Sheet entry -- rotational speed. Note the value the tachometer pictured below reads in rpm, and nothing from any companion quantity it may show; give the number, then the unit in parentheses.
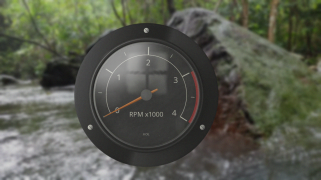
0 (rpm)
